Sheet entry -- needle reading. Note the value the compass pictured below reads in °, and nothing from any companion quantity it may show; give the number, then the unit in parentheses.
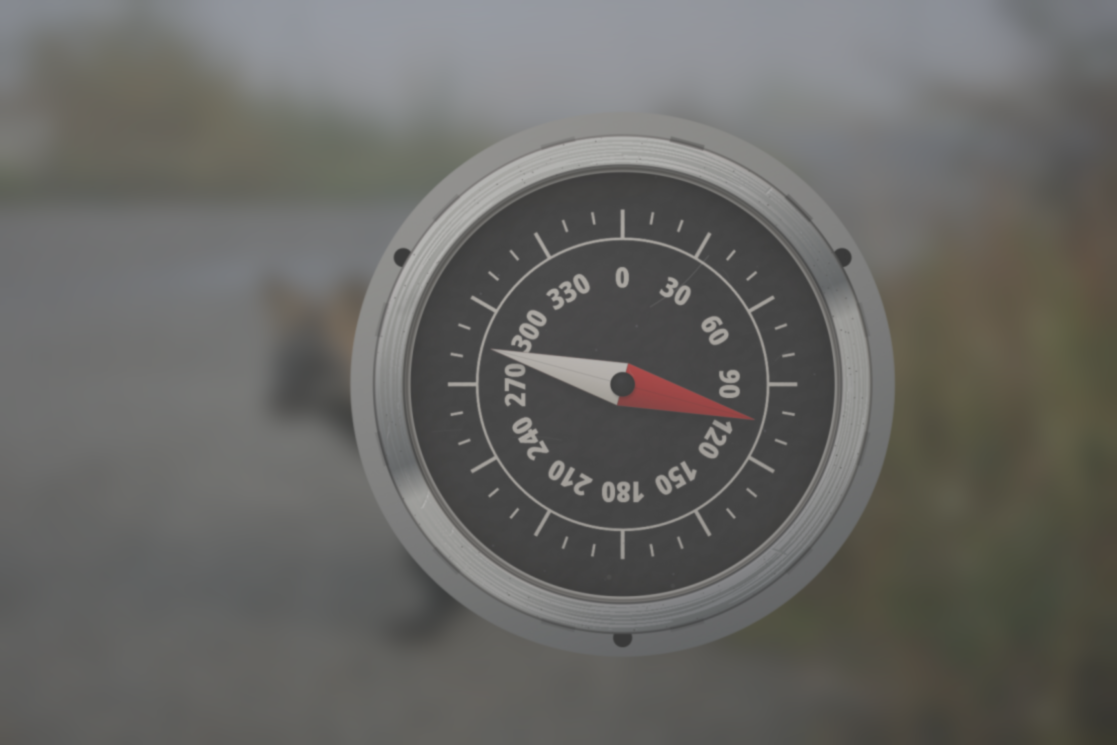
105 (°)
